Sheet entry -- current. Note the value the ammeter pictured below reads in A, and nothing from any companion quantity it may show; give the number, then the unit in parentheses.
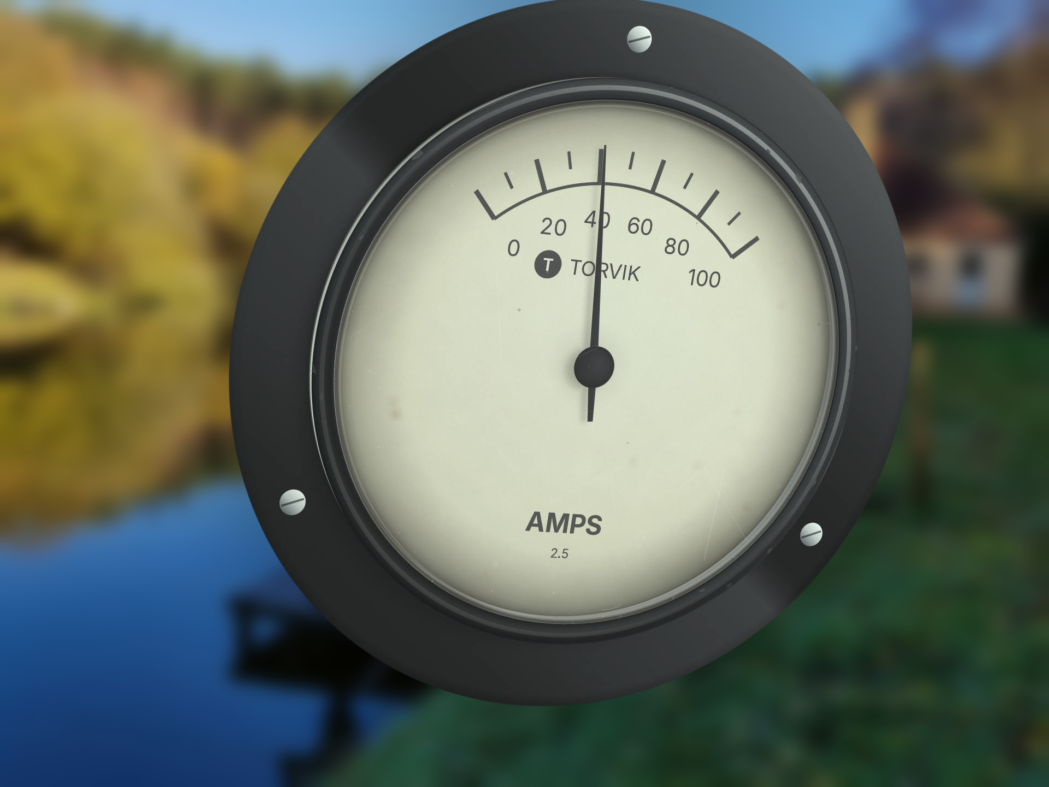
40 (A)
